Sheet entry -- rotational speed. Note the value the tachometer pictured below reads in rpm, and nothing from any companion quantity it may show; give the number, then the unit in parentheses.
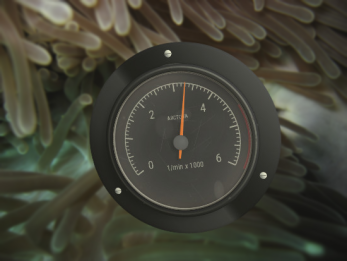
3300 (rpm)
